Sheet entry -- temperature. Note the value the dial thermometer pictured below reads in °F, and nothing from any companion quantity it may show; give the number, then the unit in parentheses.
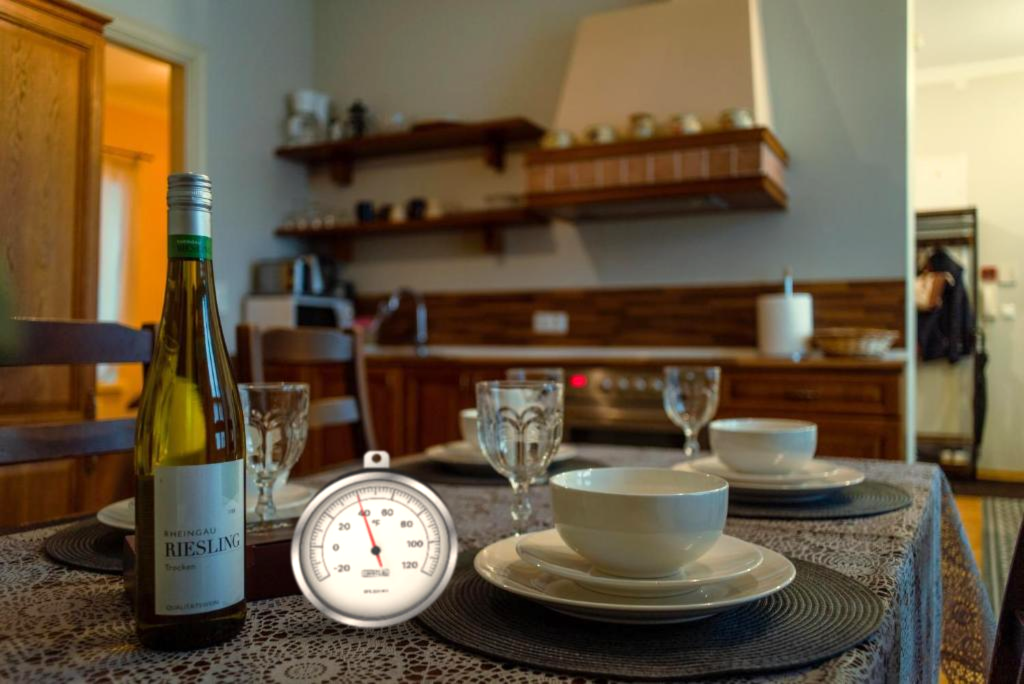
40 (°F)
